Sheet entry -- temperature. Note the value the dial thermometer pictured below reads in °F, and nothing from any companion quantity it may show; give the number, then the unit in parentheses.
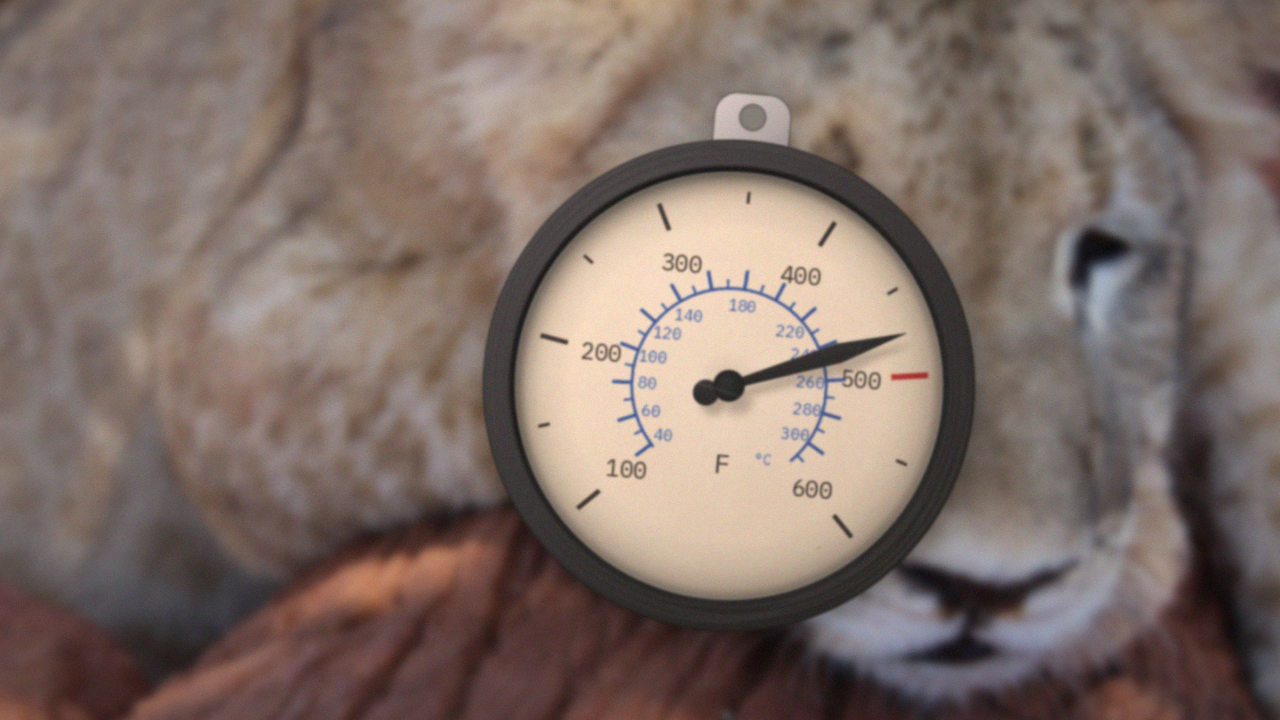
475 (°F)
